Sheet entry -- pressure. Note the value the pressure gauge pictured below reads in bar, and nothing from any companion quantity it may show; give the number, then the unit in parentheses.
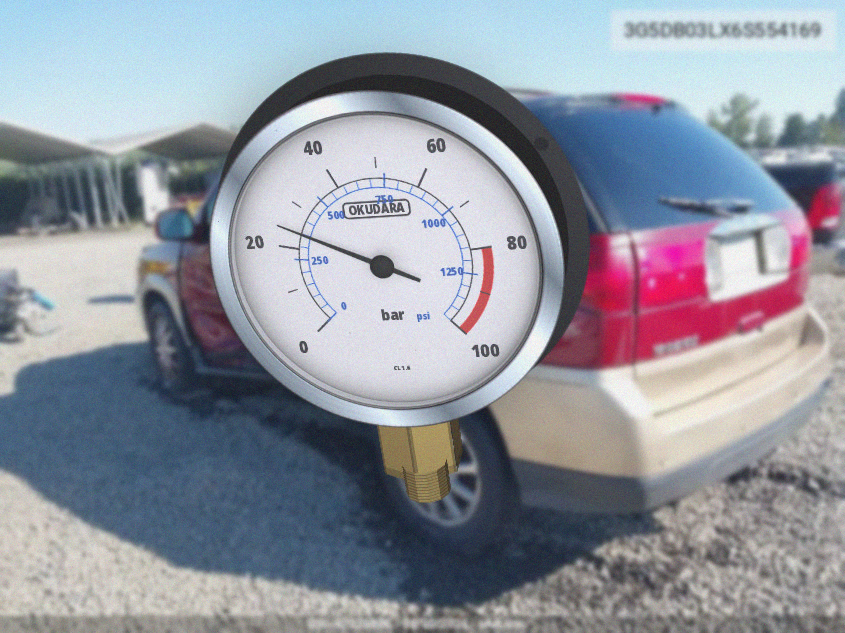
25 (bar)
